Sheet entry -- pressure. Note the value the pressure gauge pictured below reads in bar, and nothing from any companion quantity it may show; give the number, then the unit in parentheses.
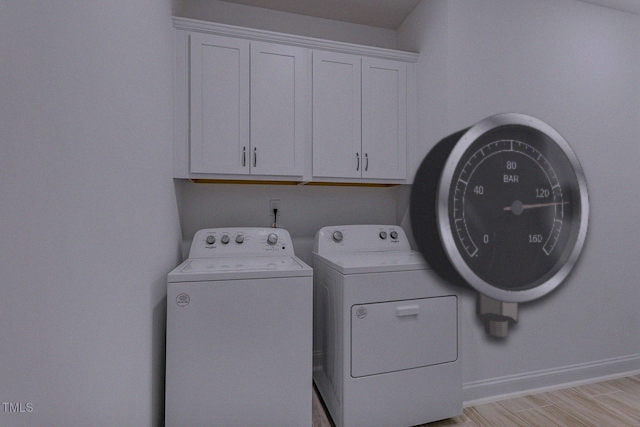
130 (bar)
